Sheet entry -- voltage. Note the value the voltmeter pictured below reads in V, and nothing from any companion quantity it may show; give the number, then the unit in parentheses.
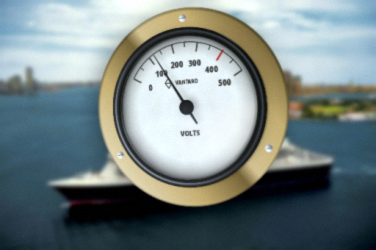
125 (V)
